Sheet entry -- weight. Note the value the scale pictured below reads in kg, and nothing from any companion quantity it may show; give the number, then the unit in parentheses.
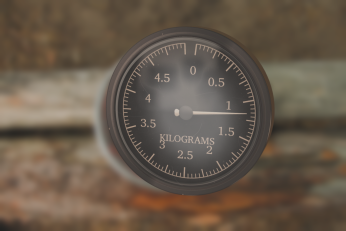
1.15 (kg)
